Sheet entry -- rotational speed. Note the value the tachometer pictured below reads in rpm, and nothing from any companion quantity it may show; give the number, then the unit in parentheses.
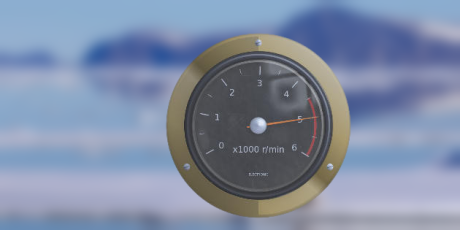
5000 (rpm)
